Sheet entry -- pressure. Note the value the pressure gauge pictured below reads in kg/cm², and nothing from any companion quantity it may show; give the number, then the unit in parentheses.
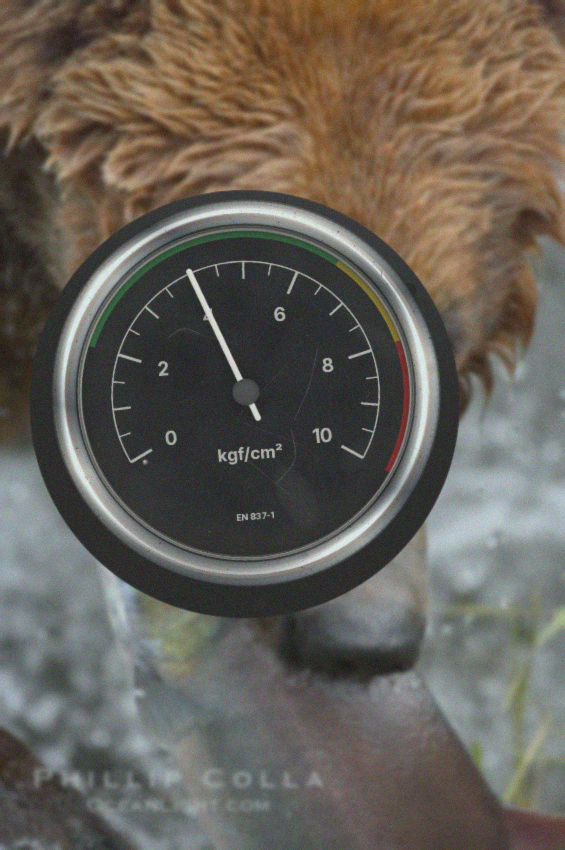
4 (kg/cm²)
